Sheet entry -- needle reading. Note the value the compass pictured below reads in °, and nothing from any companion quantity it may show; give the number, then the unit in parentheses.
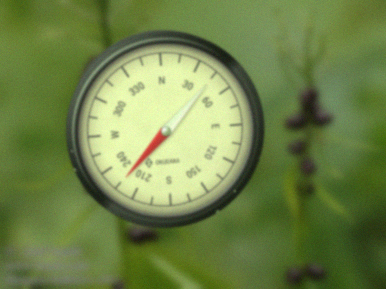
225 (°)
